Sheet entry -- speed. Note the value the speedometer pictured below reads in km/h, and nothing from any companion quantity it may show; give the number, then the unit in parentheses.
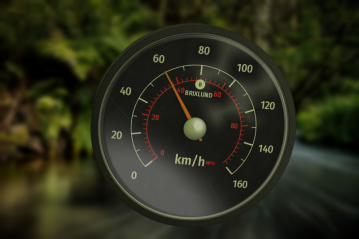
60 (km/h)
